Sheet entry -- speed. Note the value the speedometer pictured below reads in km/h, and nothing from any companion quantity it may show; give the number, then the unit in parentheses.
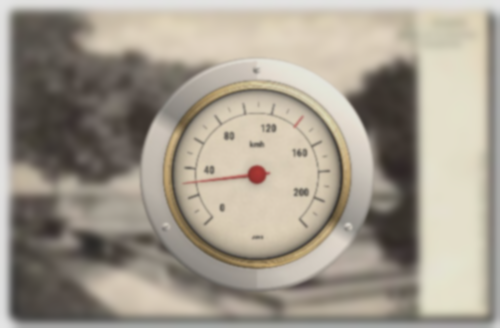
30 (km/h)
